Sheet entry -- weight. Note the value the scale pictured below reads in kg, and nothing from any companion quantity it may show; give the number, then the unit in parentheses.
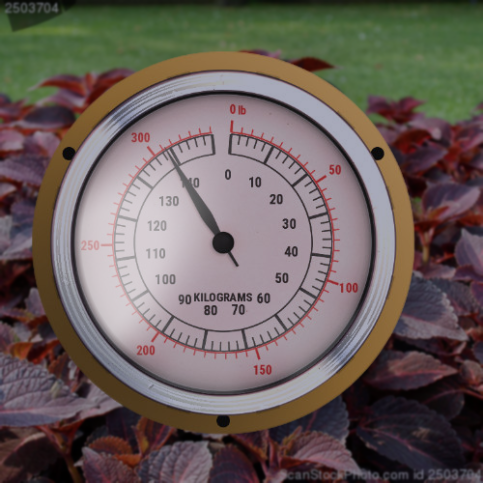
139 (kg)
